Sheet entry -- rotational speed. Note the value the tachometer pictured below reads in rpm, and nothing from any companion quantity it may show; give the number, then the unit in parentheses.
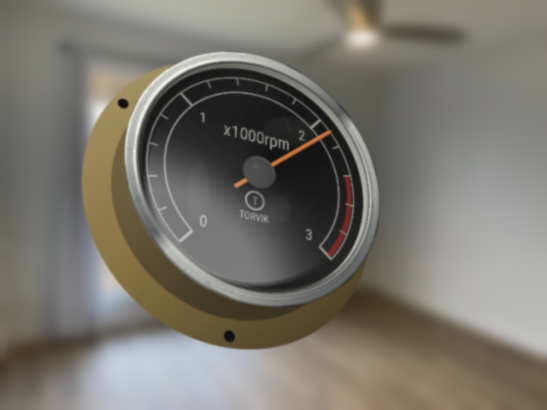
2100 (rpm)
